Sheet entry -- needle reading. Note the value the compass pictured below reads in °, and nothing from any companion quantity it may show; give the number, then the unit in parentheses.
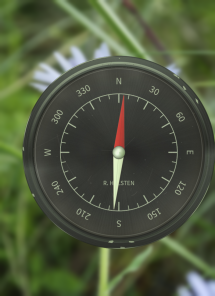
5 (°)
